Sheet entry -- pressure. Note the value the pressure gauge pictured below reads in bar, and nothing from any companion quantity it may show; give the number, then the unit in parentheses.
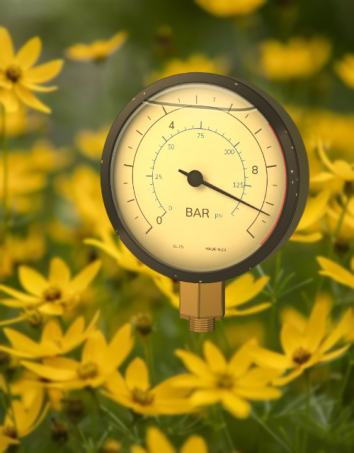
9.25 (bar)
